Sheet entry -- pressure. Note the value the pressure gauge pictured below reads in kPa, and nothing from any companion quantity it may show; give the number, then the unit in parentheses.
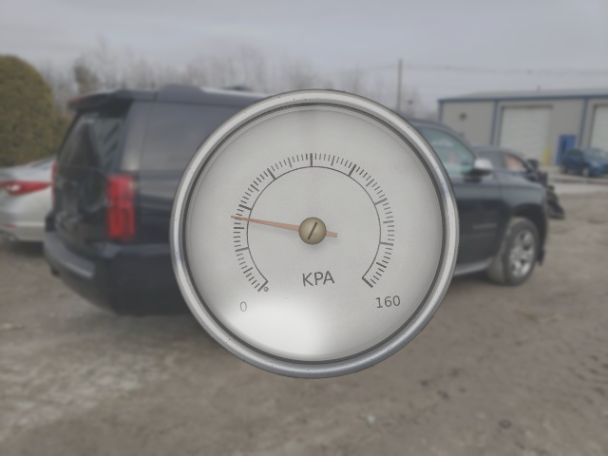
34 (kPa)
